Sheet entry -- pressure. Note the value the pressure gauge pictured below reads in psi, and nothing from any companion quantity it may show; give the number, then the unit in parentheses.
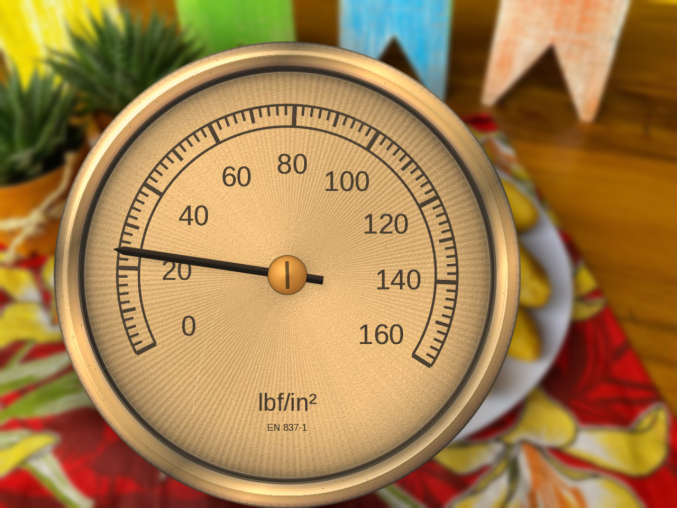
24 (psi)
